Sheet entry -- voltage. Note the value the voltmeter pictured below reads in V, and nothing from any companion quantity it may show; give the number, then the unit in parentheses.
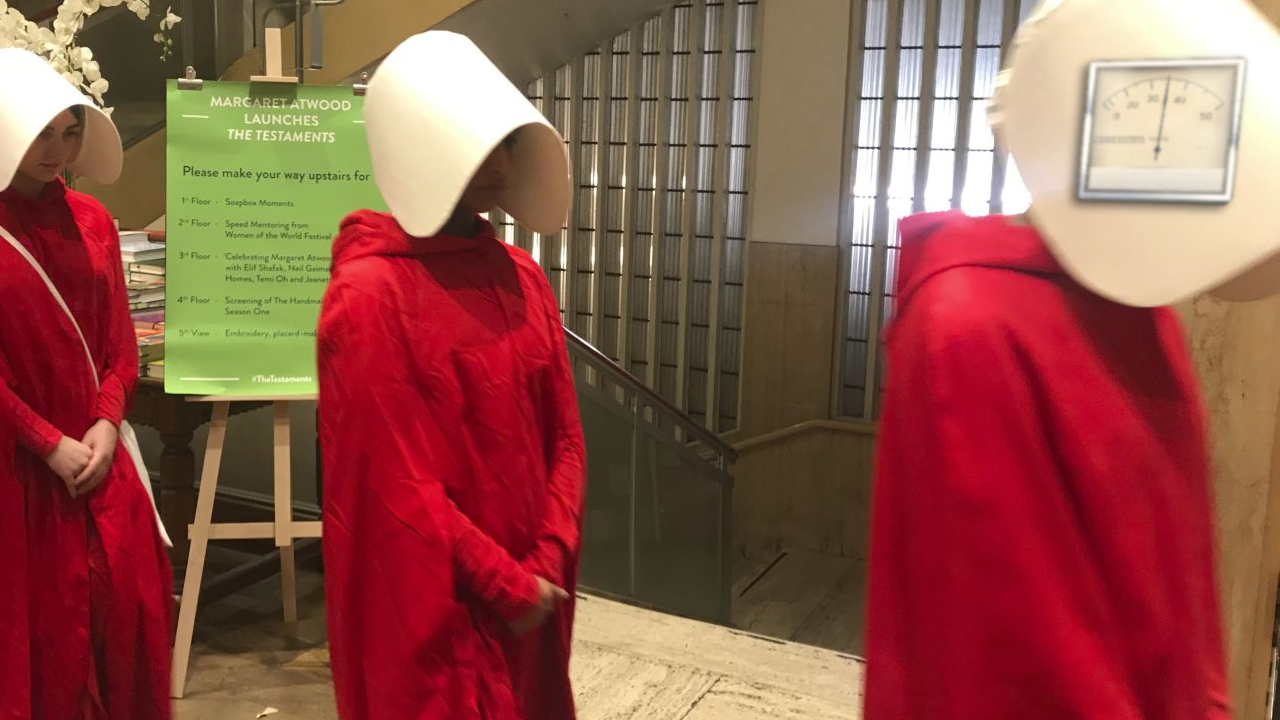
35 (V)
